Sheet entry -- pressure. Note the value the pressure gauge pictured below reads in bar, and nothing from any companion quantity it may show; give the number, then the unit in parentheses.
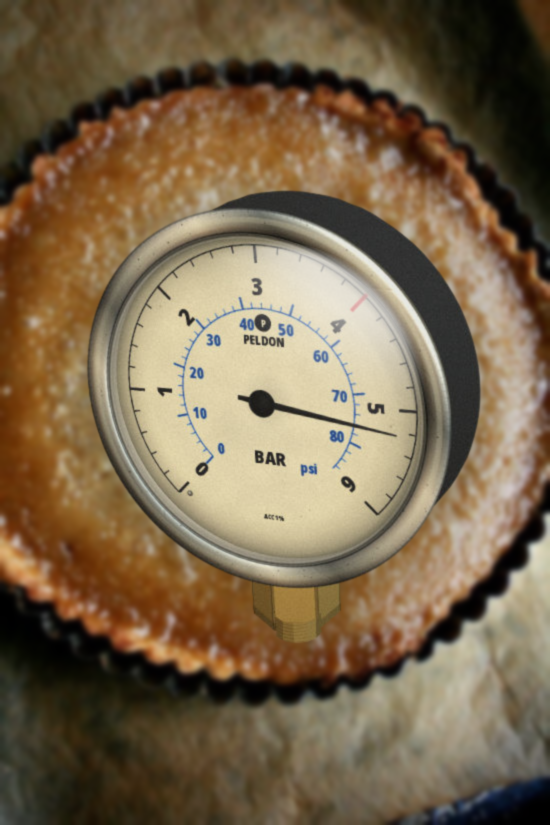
5.2 (bar)
